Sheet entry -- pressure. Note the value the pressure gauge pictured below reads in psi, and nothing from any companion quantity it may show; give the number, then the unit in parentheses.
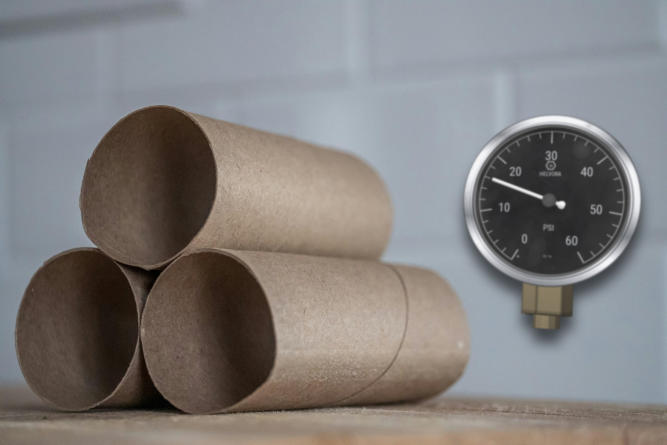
16 (psi)
